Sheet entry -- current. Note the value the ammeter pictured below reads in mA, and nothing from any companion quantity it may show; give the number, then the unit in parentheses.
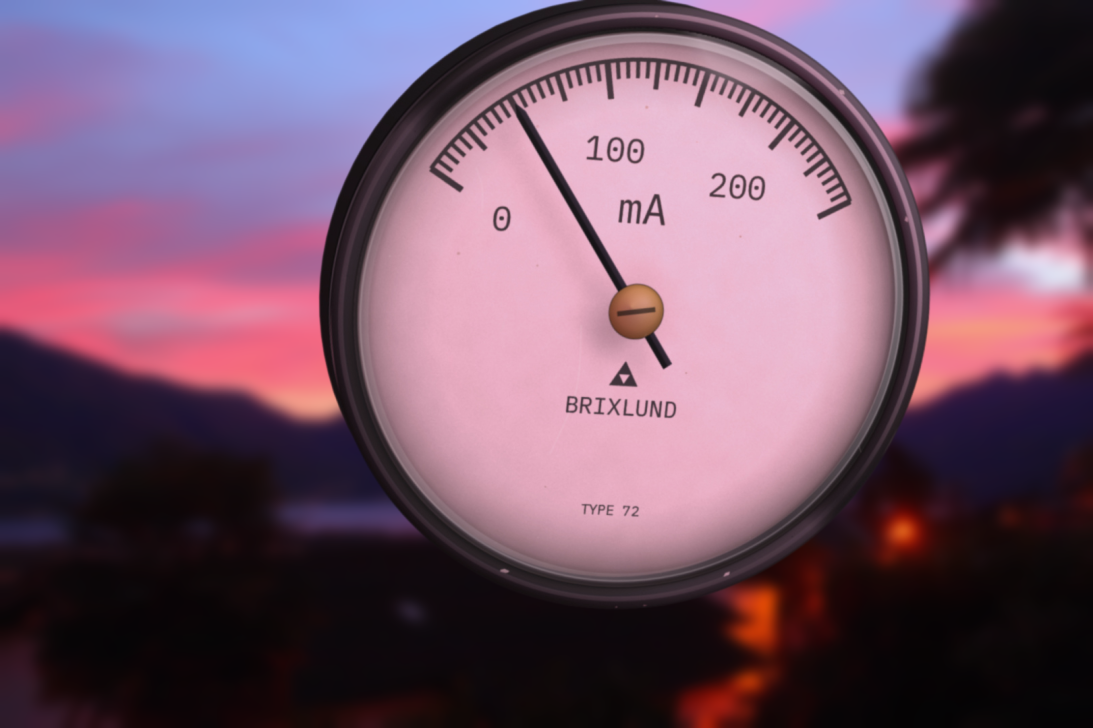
50 (mA)
